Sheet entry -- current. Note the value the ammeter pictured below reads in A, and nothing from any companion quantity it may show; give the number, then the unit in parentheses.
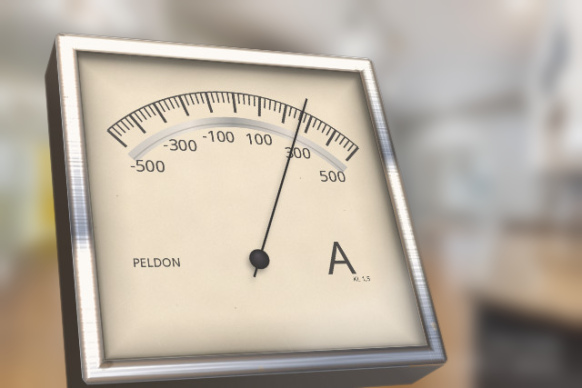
260 (A)
